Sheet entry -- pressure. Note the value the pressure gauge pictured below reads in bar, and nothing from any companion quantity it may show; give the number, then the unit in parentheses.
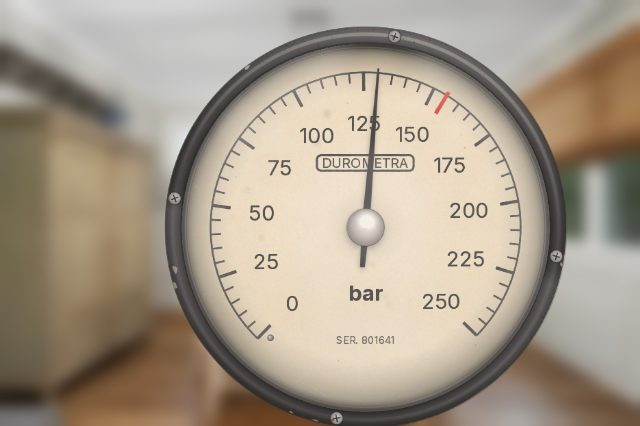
130 (bar)
